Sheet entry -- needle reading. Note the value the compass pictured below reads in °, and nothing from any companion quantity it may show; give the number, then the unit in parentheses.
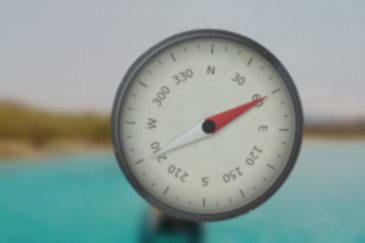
60 (°)
